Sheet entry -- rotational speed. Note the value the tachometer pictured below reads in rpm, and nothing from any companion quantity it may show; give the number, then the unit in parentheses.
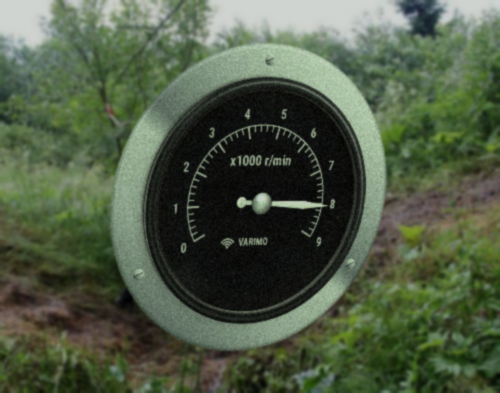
8000 (rpm)
